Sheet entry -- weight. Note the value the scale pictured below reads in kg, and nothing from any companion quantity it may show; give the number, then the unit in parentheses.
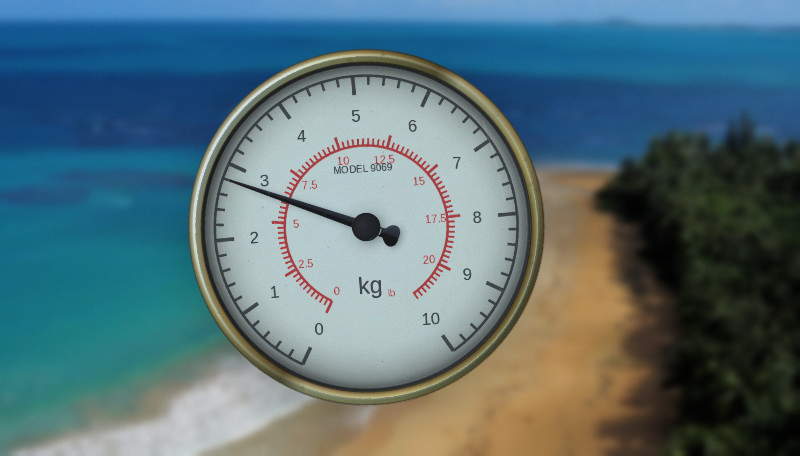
2.8 (kg)
